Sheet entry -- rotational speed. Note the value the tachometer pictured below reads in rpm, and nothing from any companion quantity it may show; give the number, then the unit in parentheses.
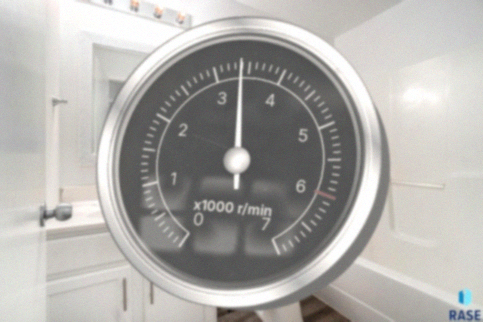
3400 (rpm)
